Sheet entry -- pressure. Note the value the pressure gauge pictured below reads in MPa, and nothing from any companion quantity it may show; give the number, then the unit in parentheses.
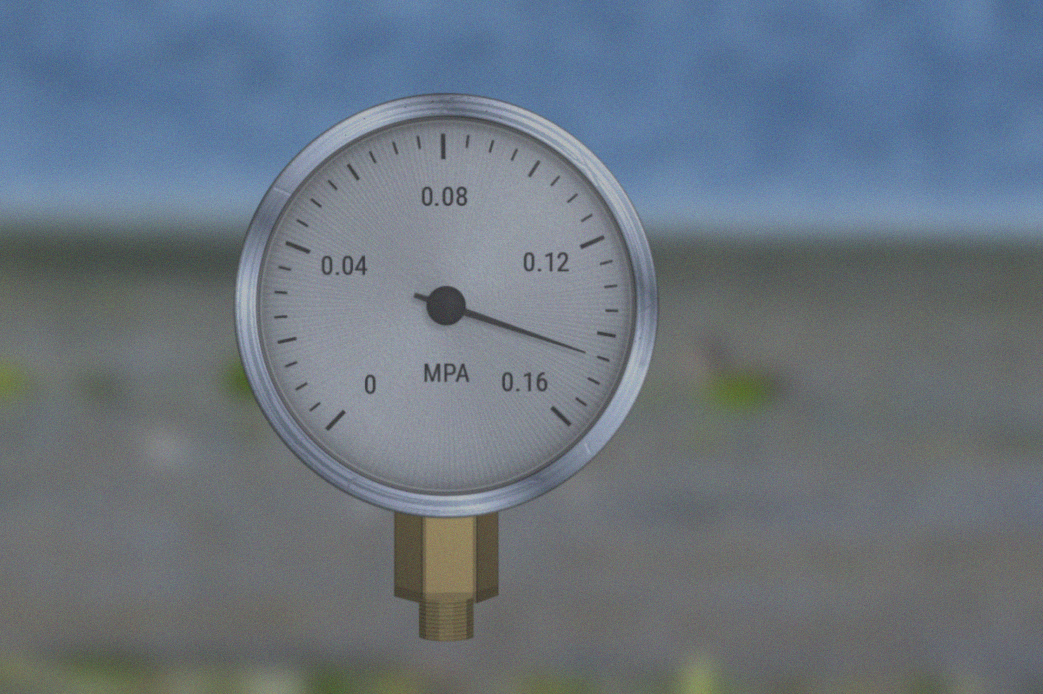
0.145 (MPa)
